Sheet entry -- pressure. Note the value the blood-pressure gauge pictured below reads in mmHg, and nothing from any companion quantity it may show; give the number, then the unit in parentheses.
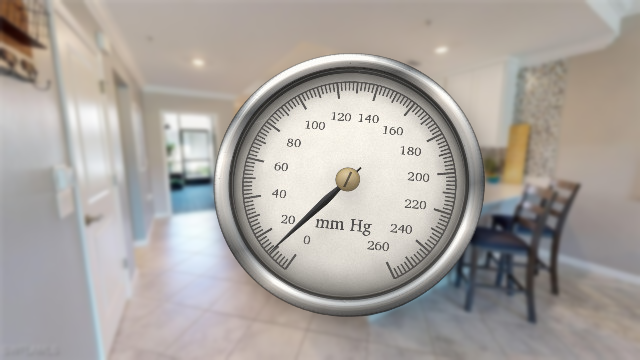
10 (mmHg)
